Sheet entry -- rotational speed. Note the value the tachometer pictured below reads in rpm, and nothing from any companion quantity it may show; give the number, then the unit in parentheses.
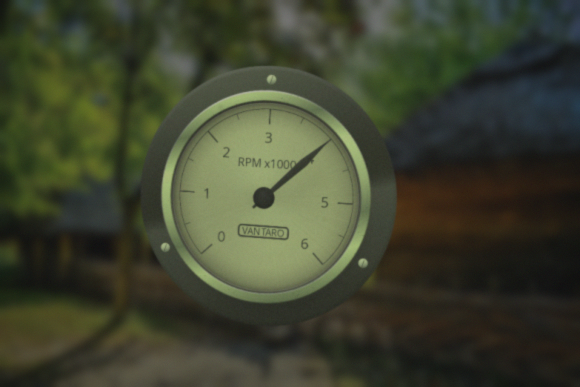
4000 (rpm)
